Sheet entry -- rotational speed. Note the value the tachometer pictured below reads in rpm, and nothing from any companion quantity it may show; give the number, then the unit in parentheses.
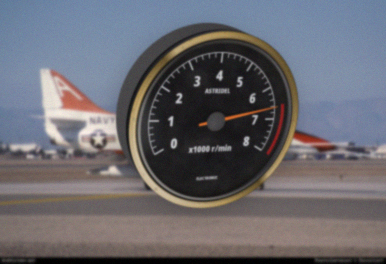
6600 (rpm)
